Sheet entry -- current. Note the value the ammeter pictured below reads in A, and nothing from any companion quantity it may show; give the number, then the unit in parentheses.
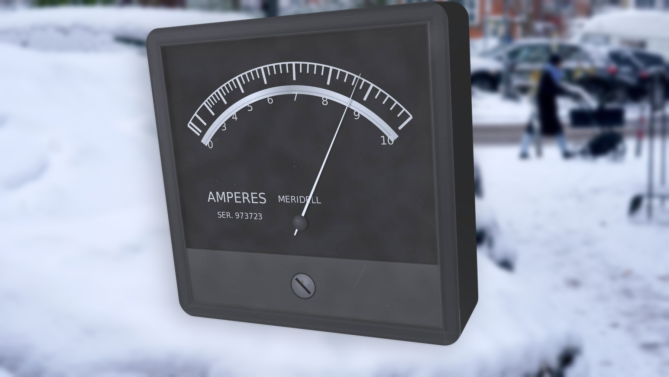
8.7 (A)
